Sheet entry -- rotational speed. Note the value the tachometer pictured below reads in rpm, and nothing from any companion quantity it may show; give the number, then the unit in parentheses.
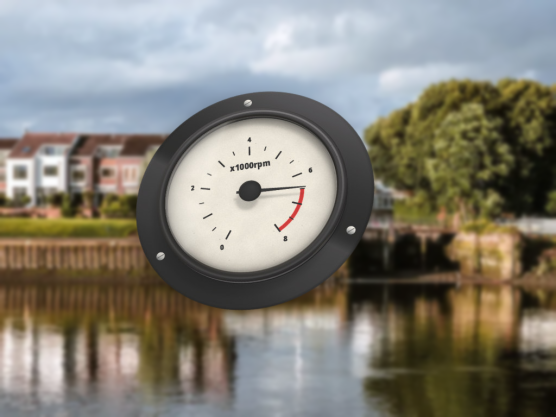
6500 (rpm)
